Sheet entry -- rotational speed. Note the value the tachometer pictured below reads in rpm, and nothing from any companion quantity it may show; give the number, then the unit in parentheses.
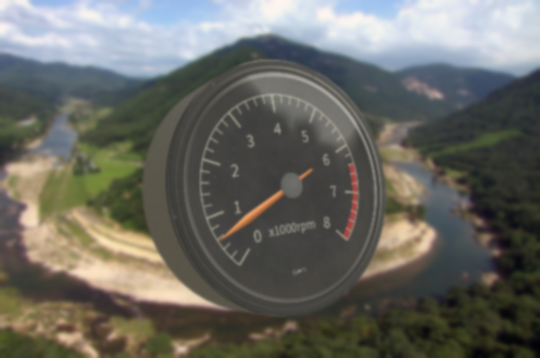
600 (rpm)
